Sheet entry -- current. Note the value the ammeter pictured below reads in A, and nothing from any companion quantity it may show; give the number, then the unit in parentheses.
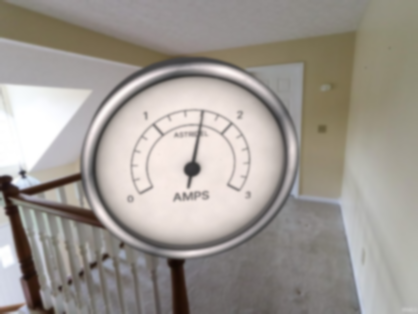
1.6 (A)
